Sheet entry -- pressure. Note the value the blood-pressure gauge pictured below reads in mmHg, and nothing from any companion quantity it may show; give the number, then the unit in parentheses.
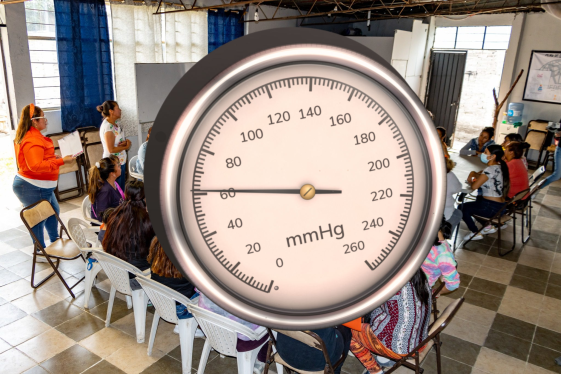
62 (mmHg)
